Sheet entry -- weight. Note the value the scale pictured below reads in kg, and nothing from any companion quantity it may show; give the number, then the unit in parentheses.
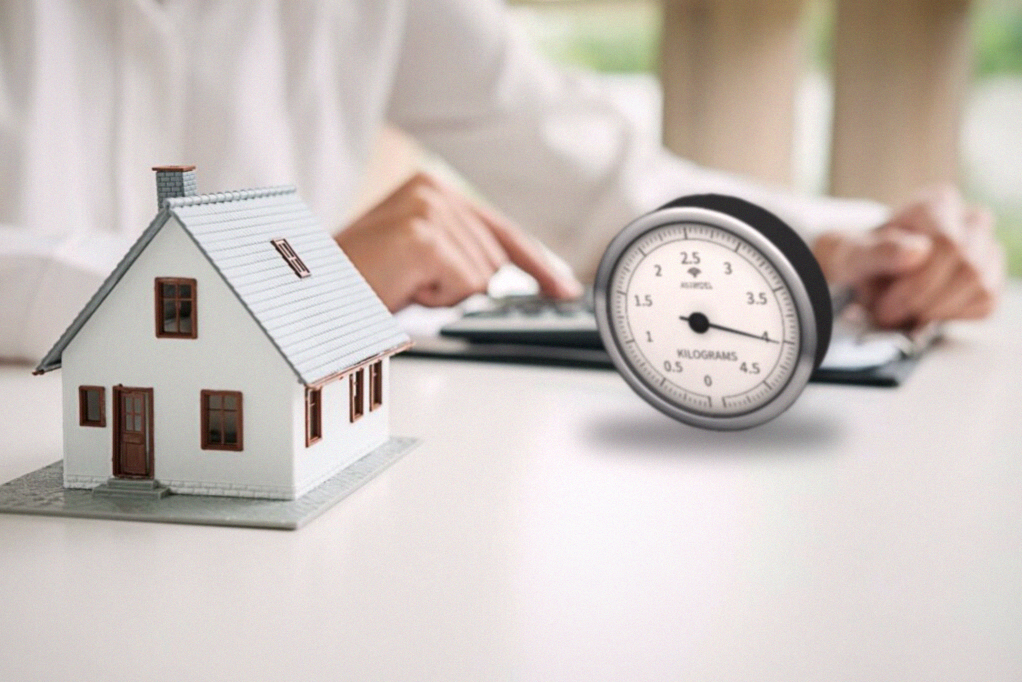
4 (kg)
